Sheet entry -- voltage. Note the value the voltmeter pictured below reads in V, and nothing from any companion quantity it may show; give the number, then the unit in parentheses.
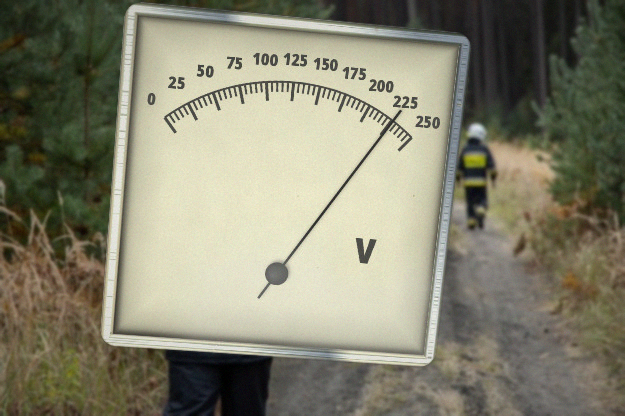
225 (V)
